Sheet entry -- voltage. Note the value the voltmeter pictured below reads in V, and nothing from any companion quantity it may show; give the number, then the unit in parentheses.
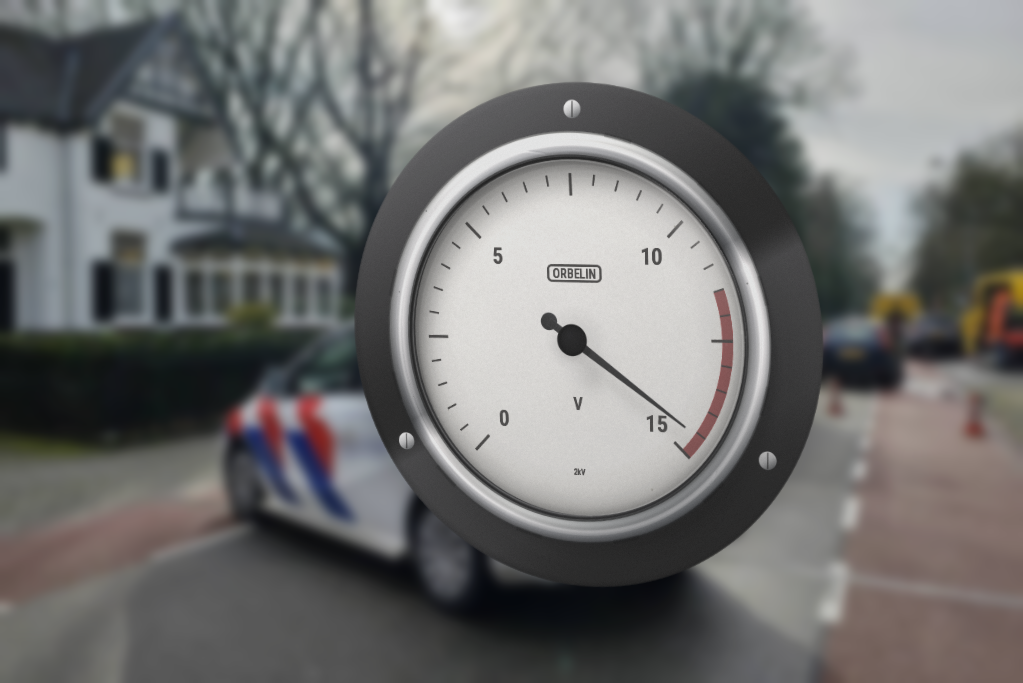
14.5 (V)
